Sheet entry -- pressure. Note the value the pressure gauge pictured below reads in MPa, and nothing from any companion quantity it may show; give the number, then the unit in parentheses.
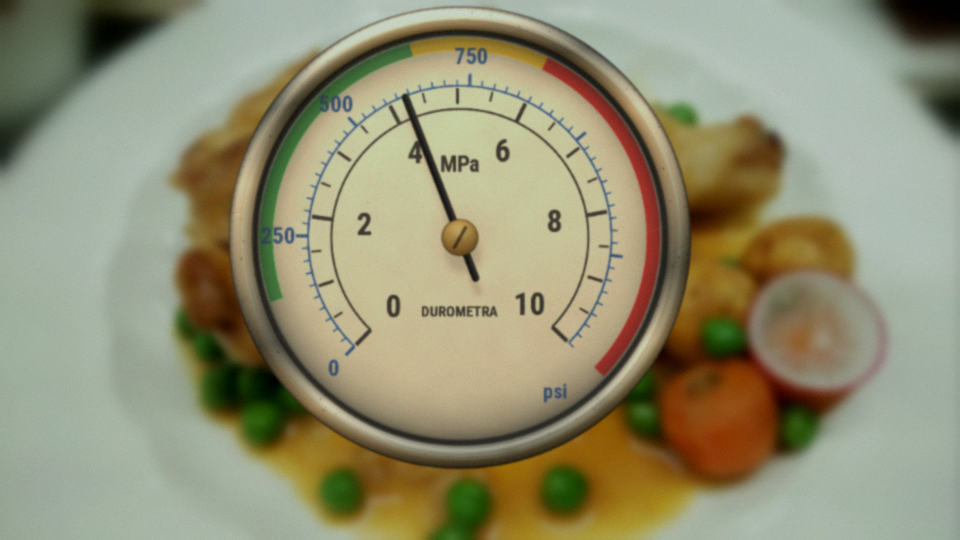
4.25 (MPa)
